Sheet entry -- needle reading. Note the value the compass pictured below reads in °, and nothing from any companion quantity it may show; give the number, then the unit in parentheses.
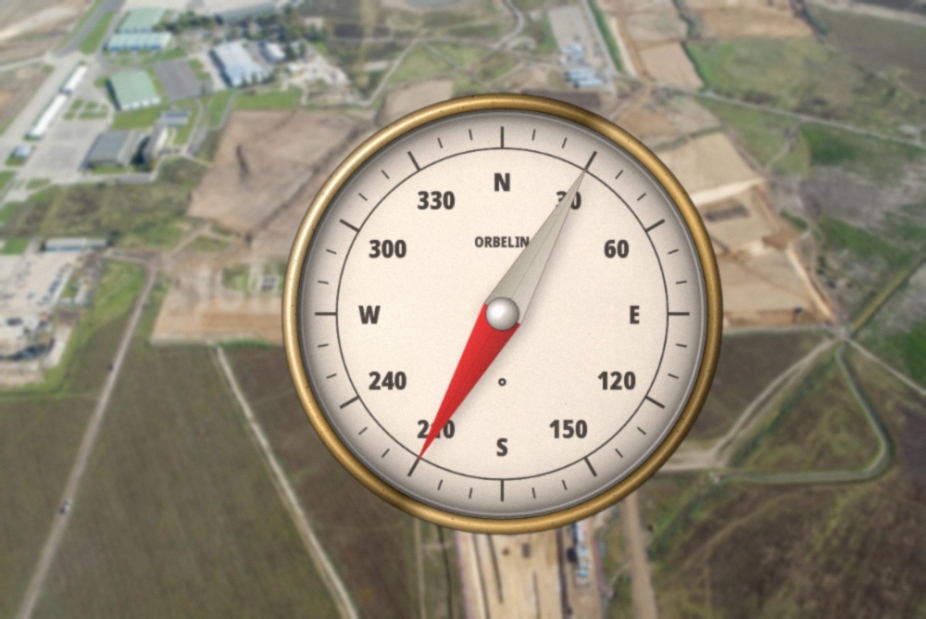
210 (°)
